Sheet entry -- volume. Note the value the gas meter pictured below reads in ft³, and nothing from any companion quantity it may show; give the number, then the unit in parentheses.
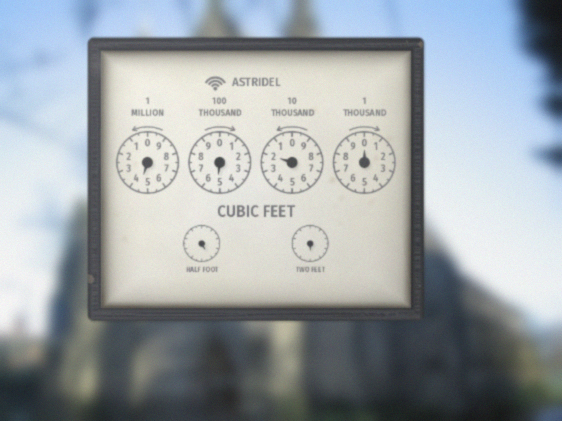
452000 (ft³)
